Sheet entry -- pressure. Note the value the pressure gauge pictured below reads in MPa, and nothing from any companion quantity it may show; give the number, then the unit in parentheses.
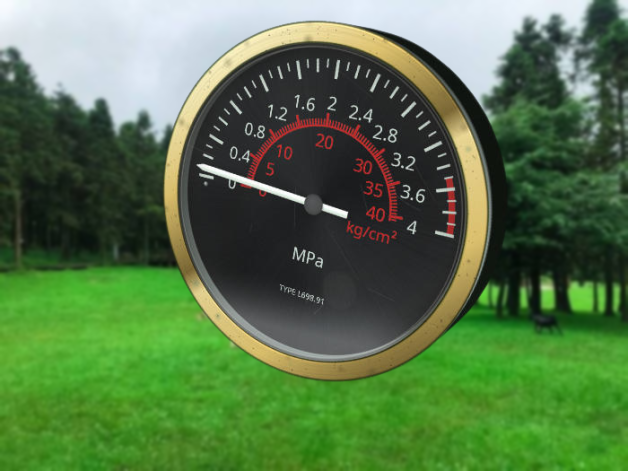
0.1 (MPa)
